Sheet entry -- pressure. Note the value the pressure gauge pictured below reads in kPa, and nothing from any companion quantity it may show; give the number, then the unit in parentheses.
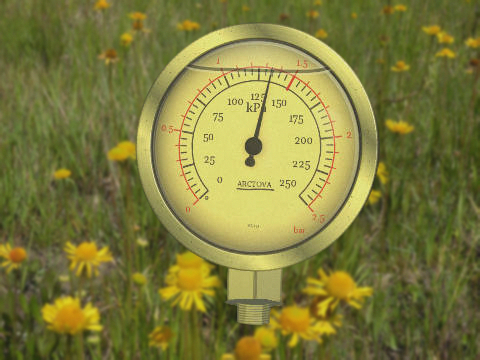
135 (kPa)
